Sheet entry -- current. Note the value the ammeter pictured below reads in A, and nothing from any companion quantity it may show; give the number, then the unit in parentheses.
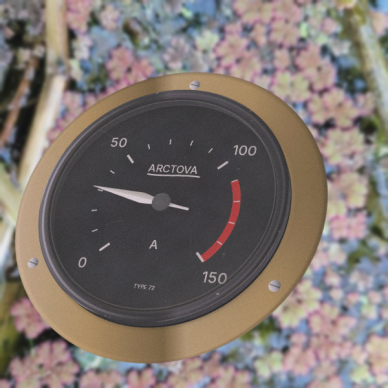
30 (A)
